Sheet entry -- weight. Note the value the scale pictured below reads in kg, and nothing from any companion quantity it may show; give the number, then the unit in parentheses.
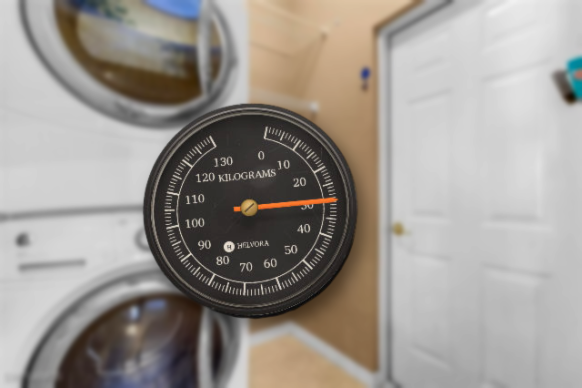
30 (kg)
